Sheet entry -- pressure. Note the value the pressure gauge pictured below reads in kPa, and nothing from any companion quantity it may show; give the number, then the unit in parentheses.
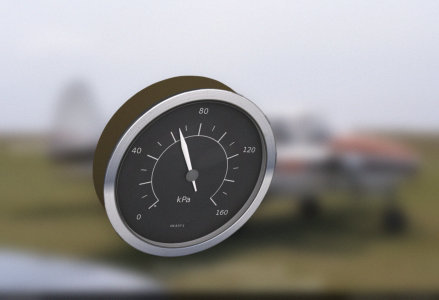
65 (kPa)
